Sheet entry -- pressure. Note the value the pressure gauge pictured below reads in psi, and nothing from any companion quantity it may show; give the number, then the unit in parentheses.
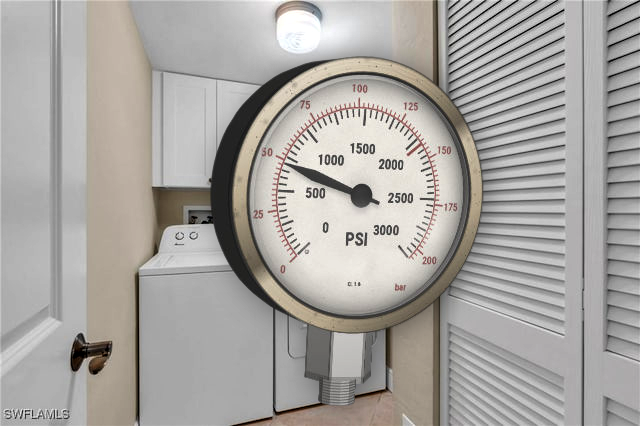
700 (psi)
